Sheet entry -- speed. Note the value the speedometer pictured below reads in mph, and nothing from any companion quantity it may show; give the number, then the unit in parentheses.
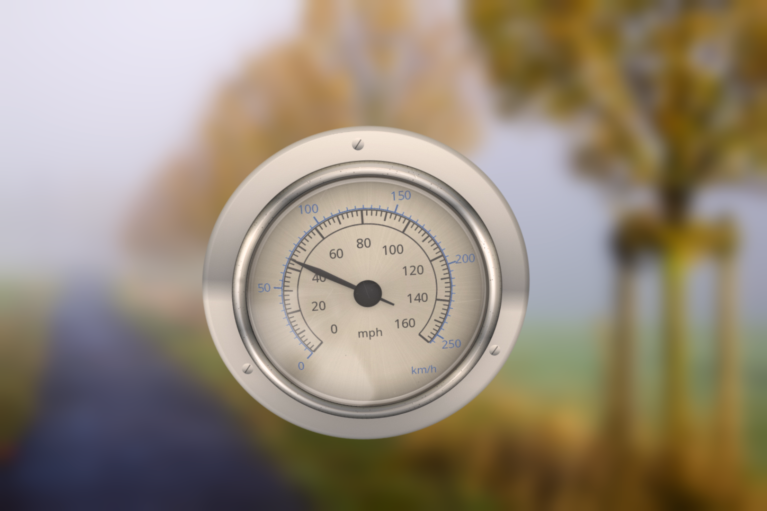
44 (mph)
